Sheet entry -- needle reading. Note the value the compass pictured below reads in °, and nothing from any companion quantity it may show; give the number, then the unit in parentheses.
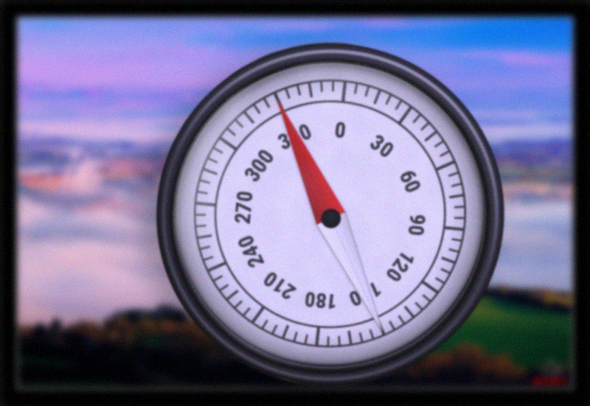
330 (°)
